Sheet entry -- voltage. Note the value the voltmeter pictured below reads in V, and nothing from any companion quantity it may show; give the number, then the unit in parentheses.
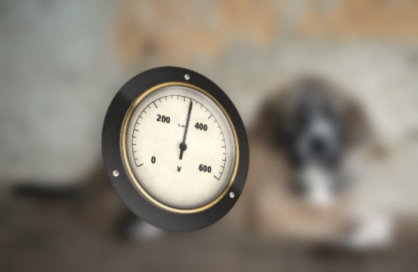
320 (V)
